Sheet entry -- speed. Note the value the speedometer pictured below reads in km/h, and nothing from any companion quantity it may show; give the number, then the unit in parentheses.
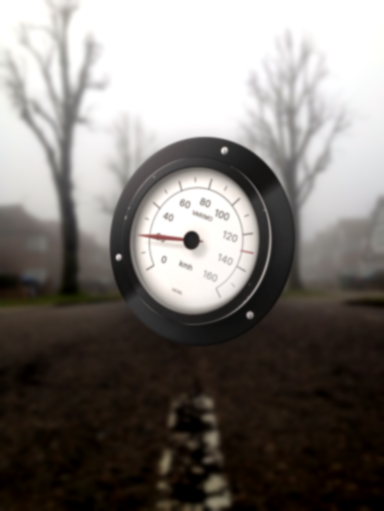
20 (km/h)
